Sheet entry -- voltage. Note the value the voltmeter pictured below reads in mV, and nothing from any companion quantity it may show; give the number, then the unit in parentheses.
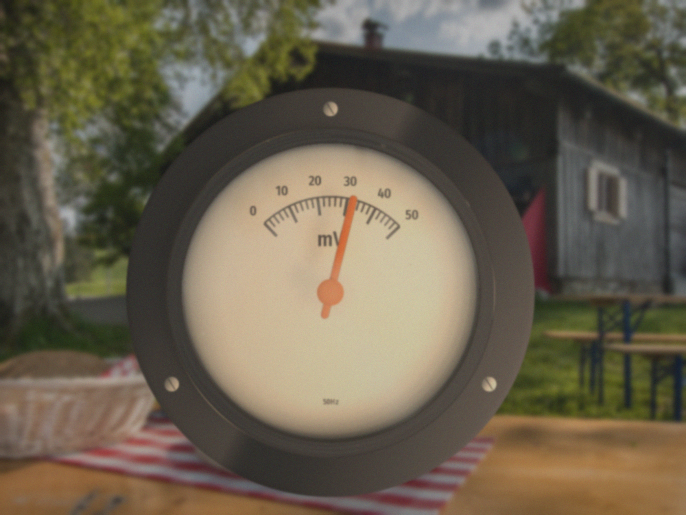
32 (mV)
